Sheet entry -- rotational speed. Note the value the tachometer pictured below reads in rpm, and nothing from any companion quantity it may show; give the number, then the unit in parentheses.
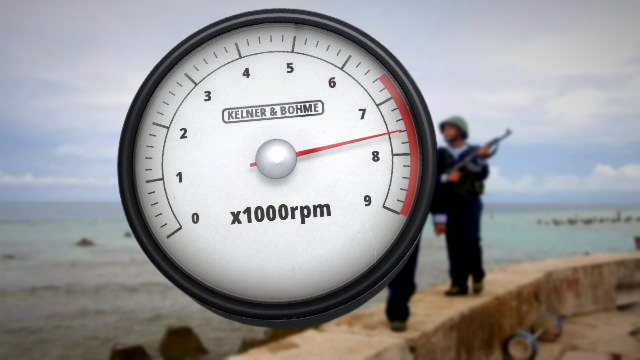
7600 (rpm)
